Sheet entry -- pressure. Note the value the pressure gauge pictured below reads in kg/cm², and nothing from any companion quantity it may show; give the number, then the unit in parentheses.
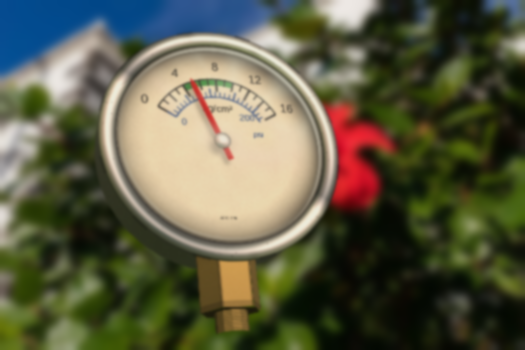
5 (kg/cm²)
